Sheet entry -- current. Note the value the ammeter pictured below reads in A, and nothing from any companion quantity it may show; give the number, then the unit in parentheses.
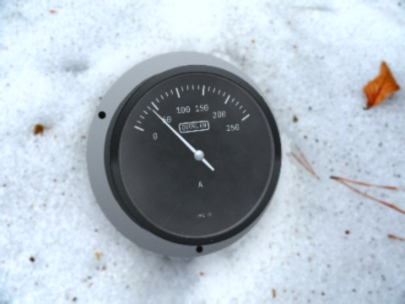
40 (A)
